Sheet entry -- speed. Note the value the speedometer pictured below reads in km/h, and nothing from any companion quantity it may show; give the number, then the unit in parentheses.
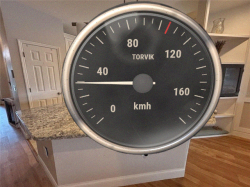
30 (km/h)
